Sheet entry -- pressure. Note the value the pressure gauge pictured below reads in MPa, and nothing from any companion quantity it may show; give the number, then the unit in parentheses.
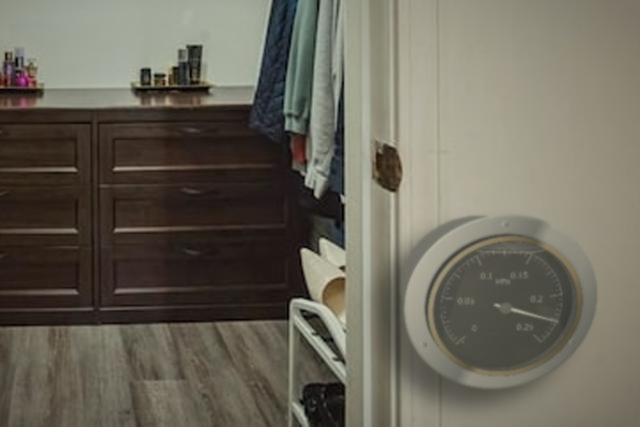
0.225 (MPa)
